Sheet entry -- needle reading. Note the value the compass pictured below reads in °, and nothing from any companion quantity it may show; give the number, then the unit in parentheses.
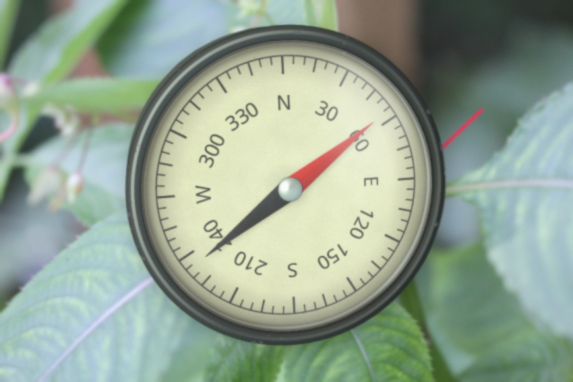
55 (°)
